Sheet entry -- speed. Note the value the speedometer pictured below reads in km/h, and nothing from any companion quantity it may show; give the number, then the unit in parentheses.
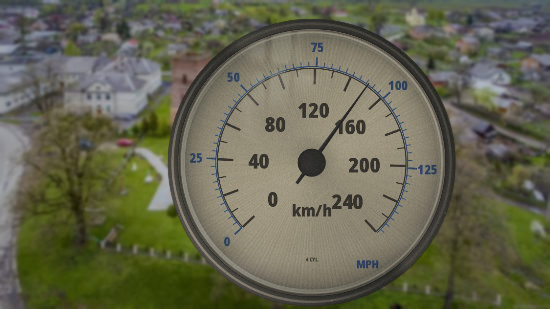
150 (km/h)
